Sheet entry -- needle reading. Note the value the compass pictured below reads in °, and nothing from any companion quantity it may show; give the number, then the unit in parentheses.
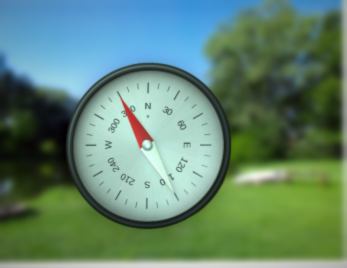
330 (°)
